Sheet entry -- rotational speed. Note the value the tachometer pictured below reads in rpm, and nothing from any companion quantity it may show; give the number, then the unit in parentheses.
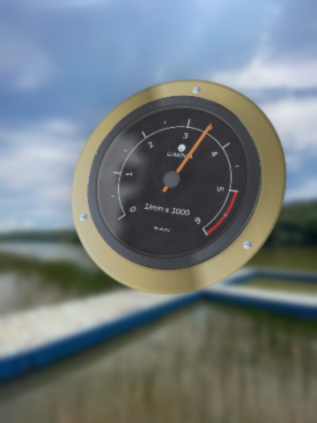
3500 (rpm)
